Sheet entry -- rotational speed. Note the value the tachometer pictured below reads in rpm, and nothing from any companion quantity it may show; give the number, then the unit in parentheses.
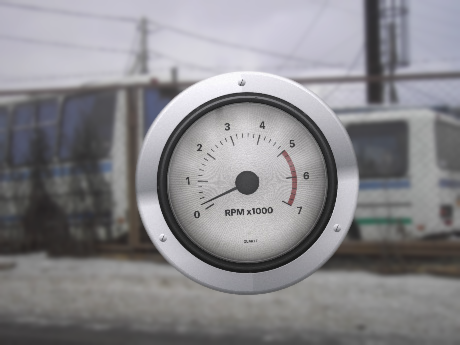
200 (rpm)
